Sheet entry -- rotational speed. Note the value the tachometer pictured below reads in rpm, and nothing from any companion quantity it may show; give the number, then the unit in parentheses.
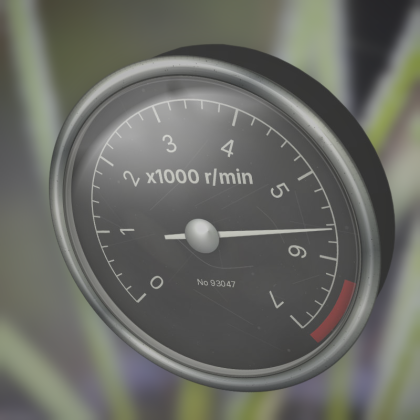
5600 (rpm)
